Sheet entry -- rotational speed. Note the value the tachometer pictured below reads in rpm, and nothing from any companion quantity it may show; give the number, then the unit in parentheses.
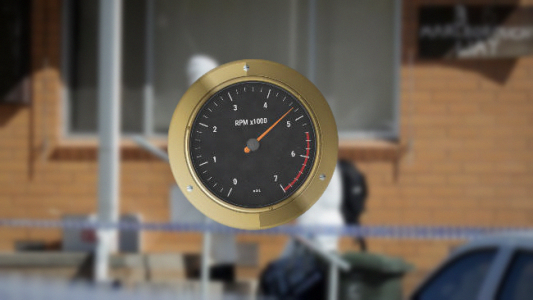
4700 (rpm)
